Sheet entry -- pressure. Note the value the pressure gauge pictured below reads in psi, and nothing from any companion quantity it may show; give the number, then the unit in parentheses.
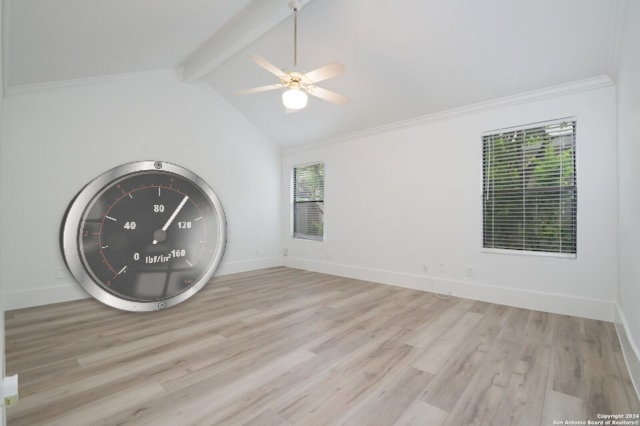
100 (psi)
